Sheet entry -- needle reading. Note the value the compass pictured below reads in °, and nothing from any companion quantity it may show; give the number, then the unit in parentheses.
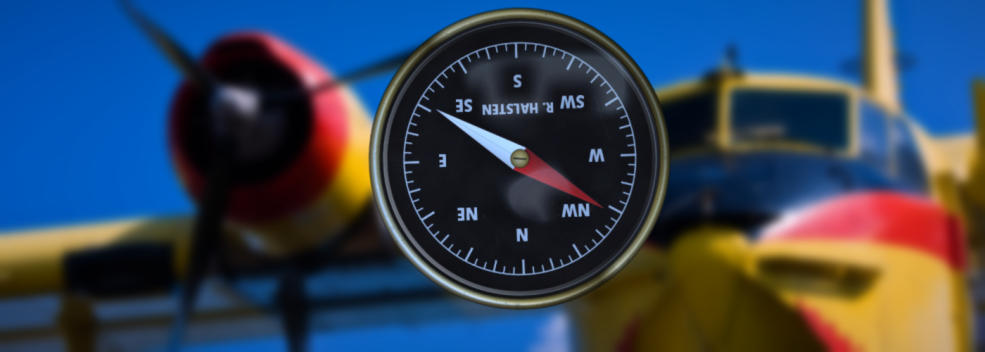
302.5 (°)
